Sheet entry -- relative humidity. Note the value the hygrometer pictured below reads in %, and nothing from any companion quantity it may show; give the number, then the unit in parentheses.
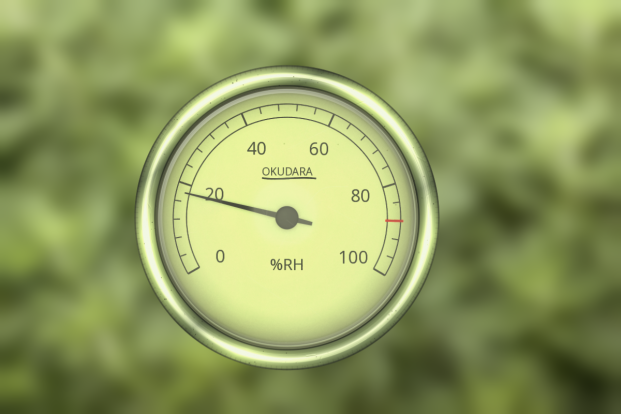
18 (%)
